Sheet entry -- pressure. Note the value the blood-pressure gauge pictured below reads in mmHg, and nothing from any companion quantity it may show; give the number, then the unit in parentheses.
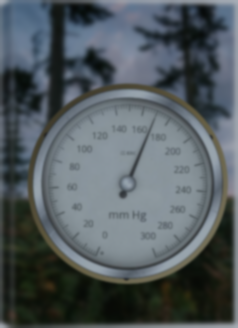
170 (mmHg)
